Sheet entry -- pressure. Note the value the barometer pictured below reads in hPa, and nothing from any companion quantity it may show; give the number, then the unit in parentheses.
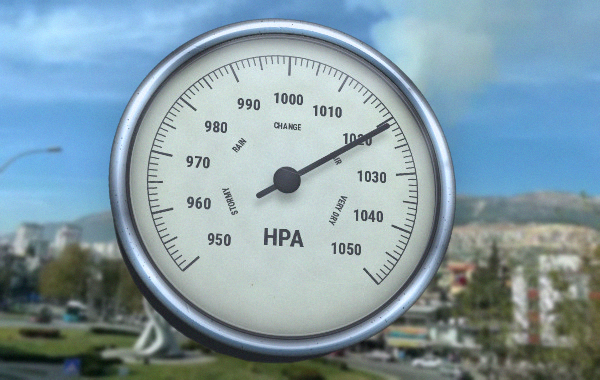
1021 (hPa)
